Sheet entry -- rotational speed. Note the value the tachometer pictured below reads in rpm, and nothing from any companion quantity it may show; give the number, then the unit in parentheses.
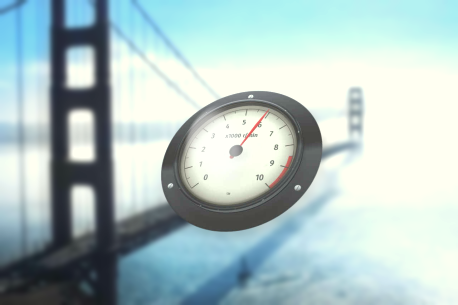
6000 (rpm)
